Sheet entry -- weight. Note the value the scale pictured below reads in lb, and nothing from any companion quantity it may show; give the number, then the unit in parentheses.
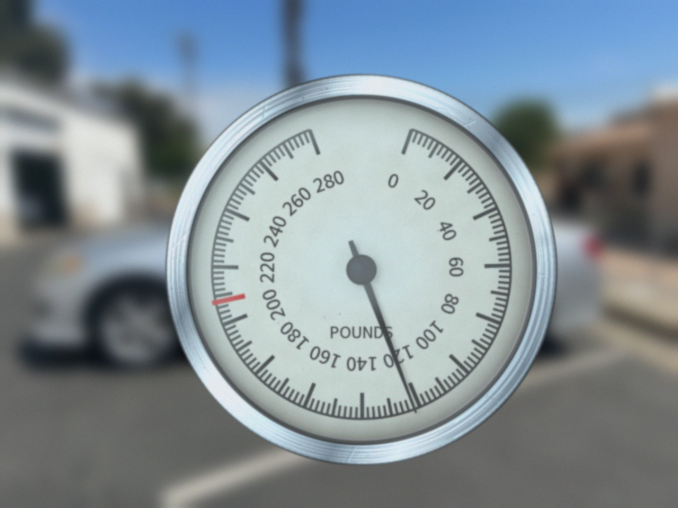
122 (lb)
